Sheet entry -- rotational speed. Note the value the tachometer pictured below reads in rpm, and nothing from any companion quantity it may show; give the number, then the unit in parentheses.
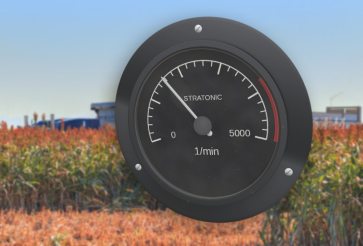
1600 (rpm)
